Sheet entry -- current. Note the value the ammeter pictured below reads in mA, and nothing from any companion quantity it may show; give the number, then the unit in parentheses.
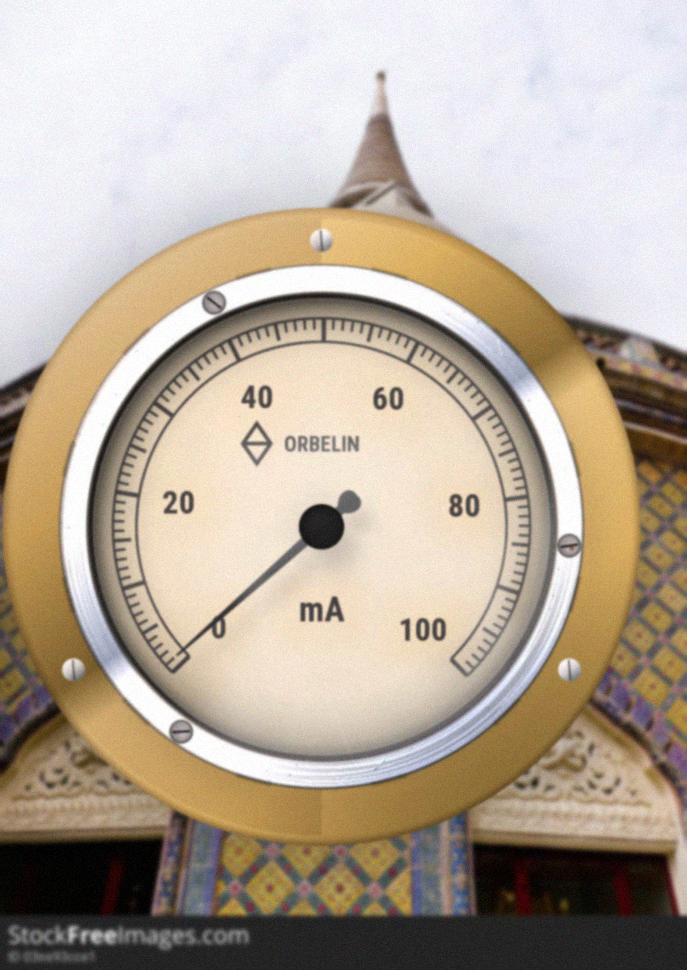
1 (mA)
